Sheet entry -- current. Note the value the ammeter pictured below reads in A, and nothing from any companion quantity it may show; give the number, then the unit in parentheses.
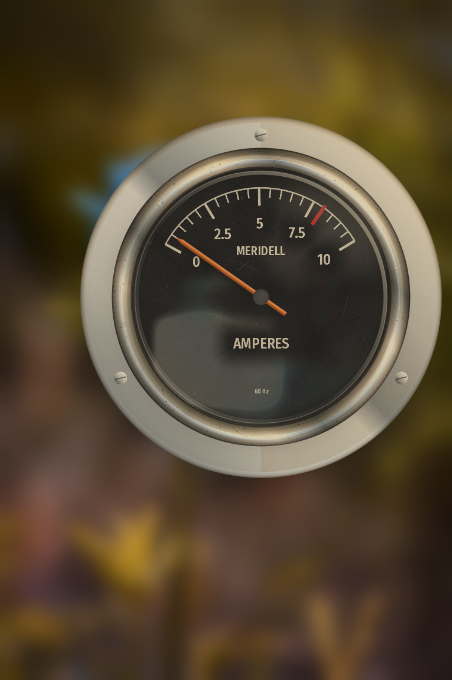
0.5 (A)
